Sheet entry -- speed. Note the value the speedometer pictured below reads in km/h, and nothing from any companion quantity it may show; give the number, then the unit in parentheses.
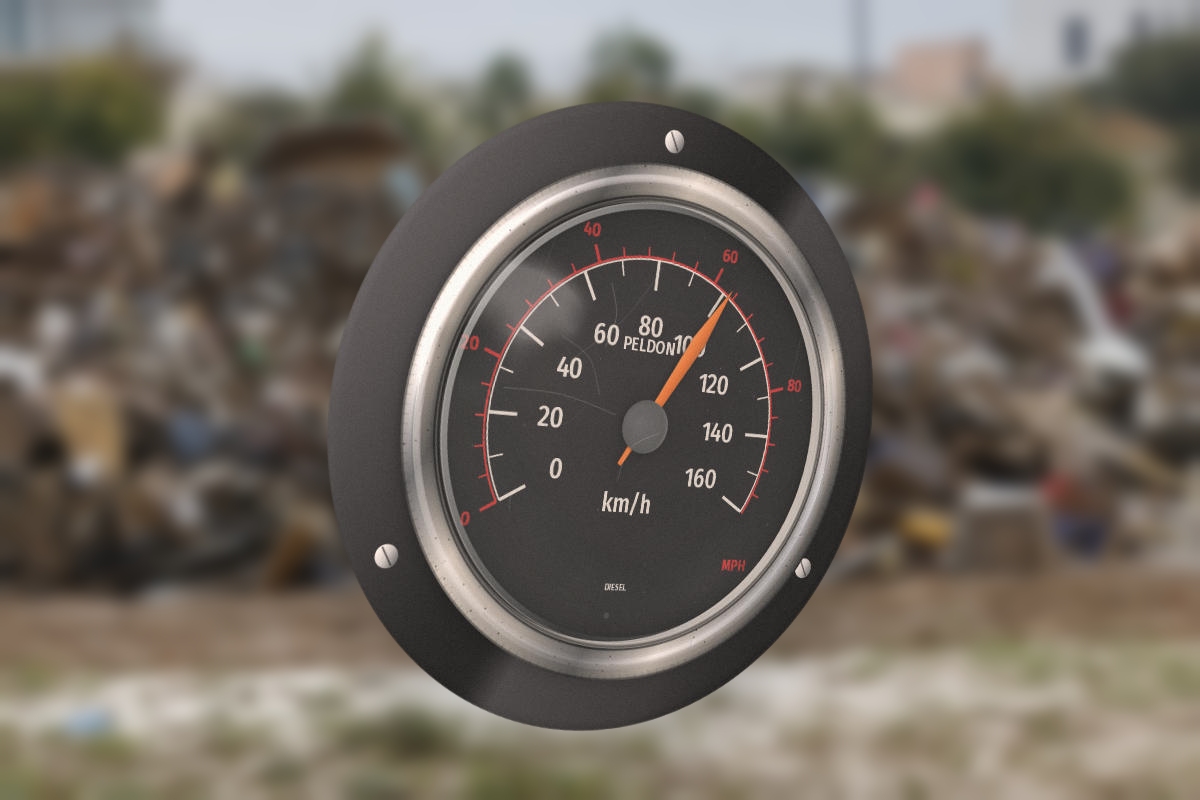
100 (km/h)
